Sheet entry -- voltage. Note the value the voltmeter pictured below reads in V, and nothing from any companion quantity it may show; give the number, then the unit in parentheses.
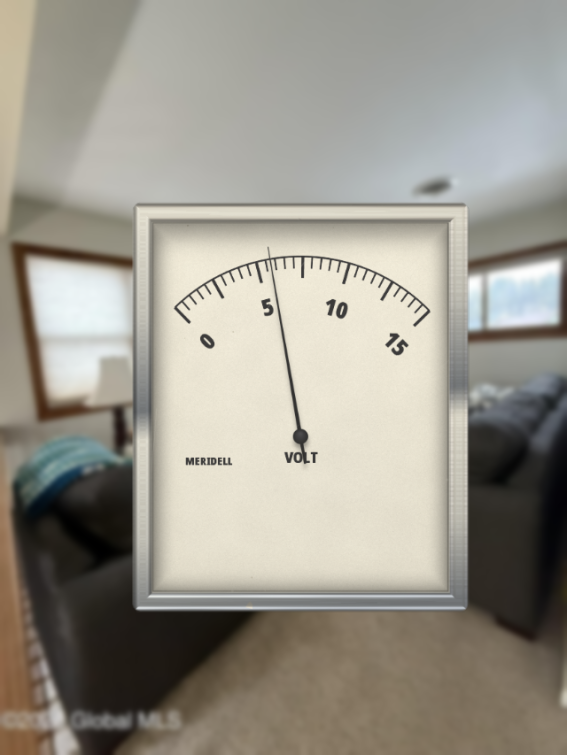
5.75 (V)
